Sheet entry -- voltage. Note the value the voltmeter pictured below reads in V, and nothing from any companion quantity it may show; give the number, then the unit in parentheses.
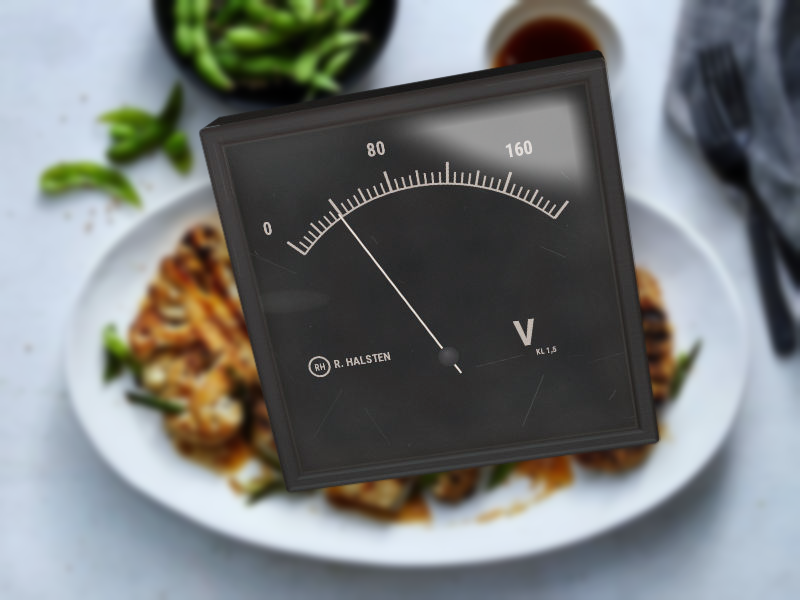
40 (V)
